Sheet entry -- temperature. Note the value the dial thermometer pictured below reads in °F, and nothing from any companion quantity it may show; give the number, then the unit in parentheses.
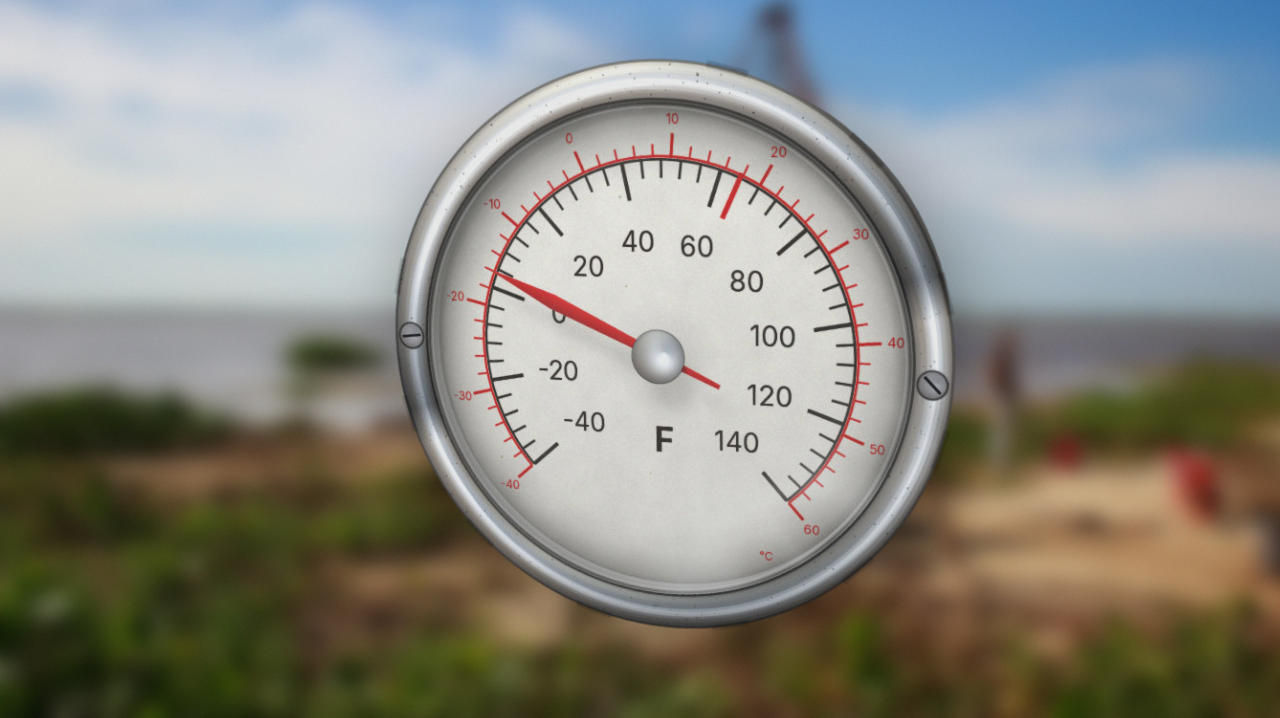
4 (°F)
